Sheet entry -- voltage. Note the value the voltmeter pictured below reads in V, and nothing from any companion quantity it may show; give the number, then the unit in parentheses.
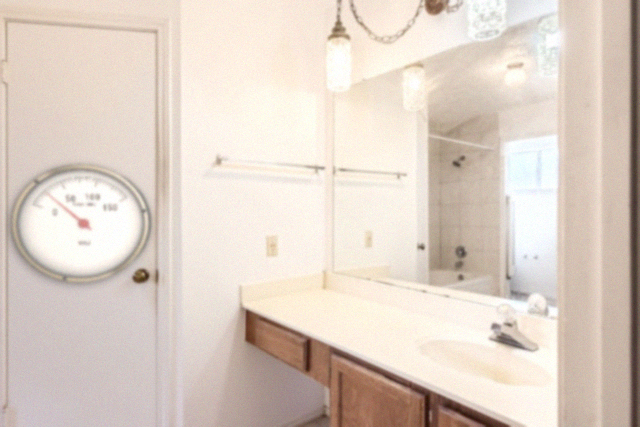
25 (V)
